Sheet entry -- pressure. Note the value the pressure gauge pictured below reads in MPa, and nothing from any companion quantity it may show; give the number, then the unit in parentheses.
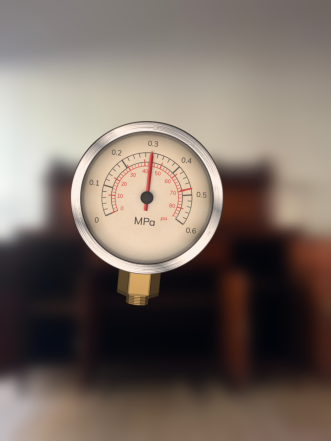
0.3 (MPa)
